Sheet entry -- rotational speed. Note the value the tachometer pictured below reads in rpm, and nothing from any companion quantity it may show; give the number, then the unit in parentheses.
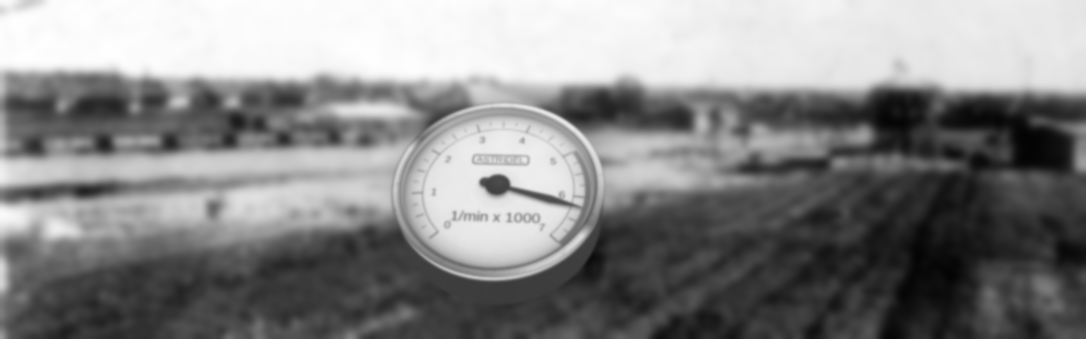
6250 (rpm)
